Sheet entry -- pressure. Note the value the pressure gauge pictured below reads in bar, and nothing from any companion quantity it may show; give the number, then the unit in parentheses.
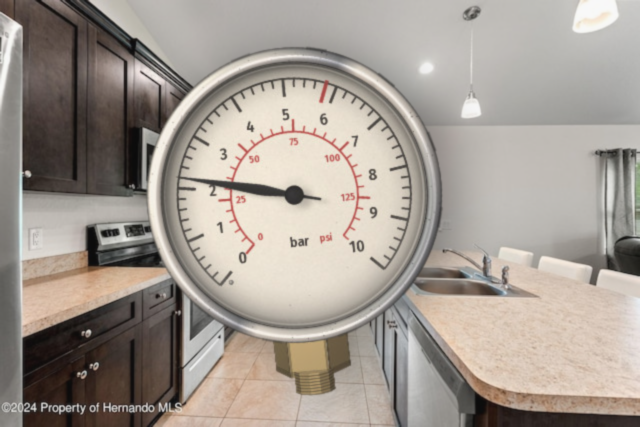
2.2 (bar)
